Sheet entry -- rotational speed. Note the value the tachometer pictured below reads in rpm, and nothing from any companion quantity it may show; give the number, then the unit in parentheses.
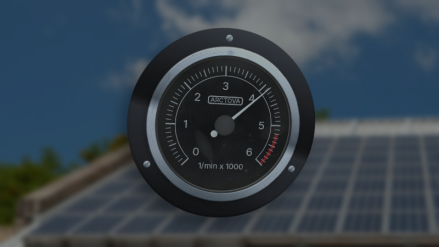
4100 (rpm)
